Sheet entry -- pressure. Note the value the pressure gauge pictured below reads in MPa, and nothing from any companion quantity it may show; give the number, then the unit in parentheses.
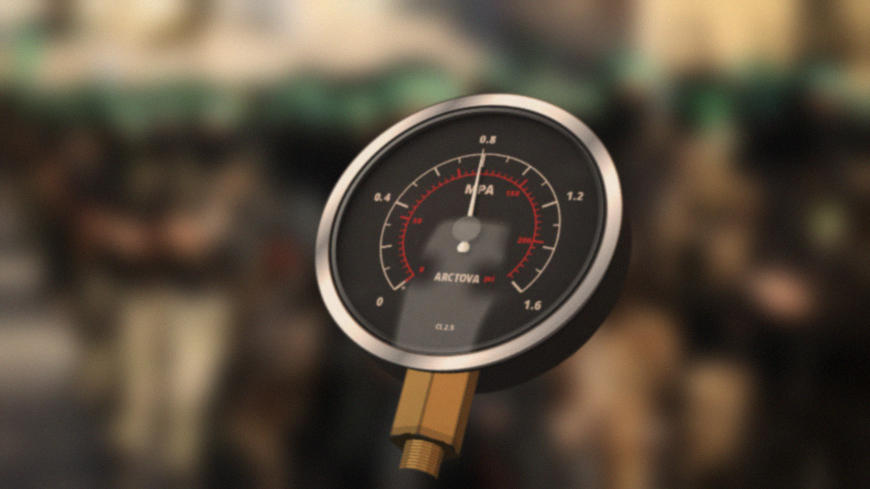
0.8 (MPa)
